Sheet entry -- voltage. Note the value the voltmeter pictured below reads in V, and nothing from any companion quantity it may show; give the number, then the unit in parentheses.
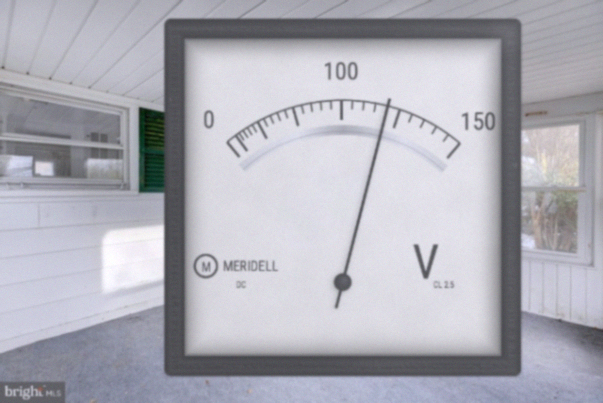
120 (V)
